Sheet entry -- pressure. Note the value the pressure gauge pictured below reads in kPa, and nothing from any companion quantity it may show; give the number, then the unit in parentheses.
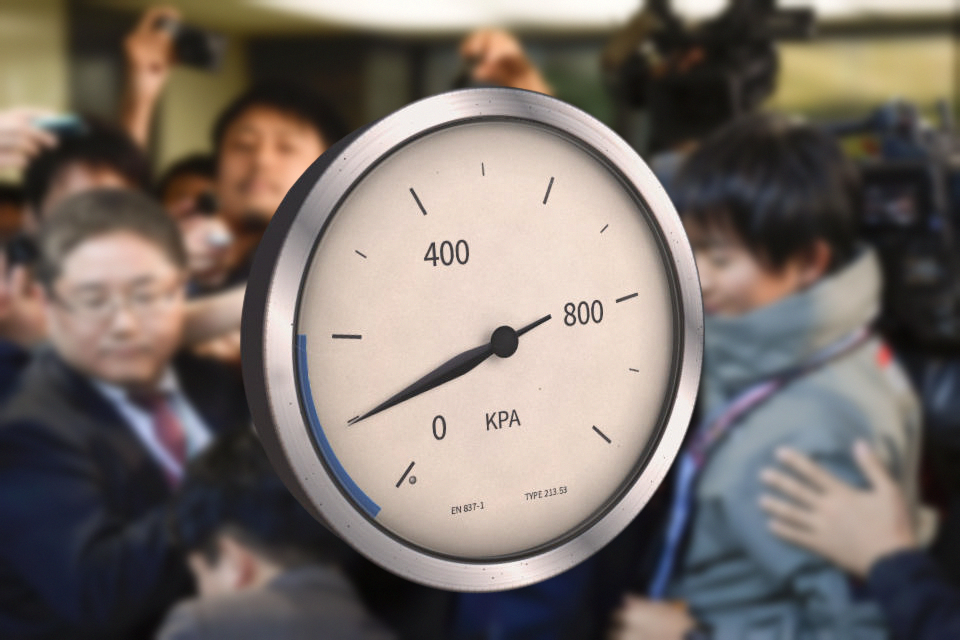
100 (kPa)
